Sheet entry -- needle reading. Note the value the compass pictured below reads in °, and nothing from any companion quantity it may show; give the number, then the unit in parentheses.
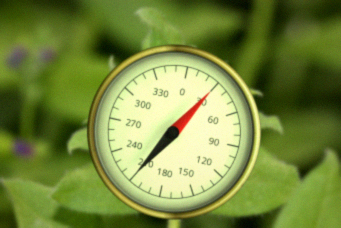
30 (°)
